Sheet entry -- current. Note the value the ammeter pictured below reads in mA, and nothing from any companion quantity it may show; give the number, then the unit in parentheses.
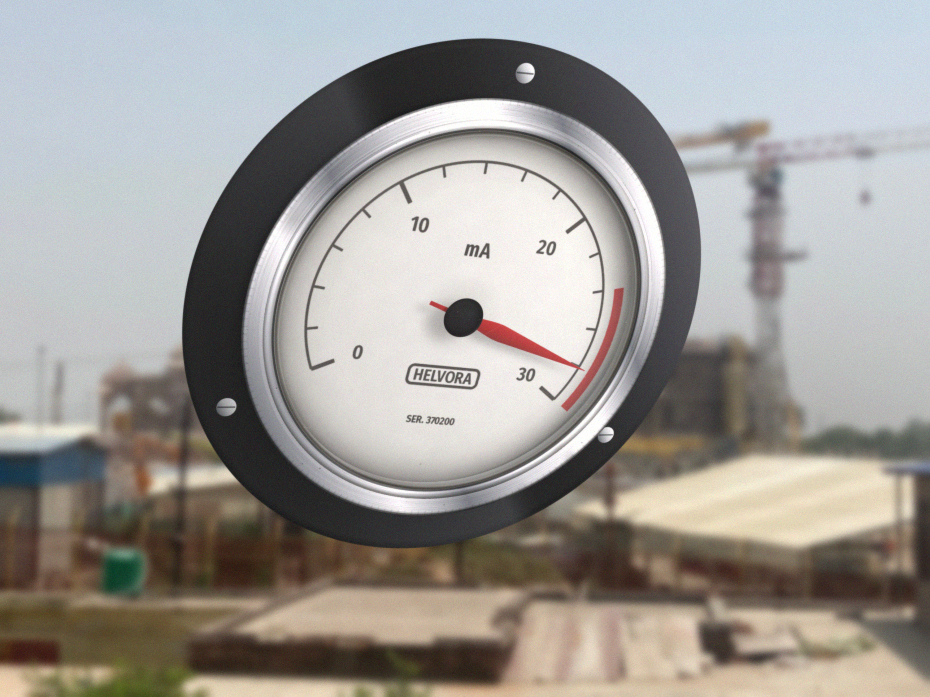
28 (mA)
